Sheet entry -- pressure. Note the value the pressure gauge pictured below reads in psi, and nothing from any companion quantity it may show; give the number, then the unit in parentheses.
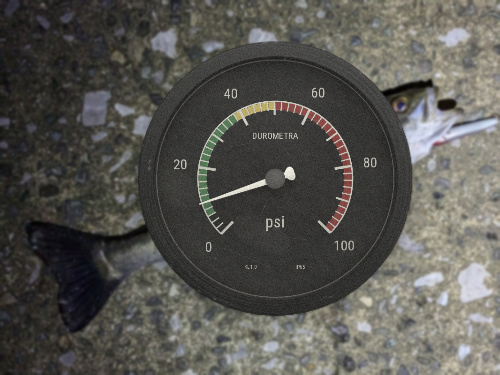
10 (psi)
